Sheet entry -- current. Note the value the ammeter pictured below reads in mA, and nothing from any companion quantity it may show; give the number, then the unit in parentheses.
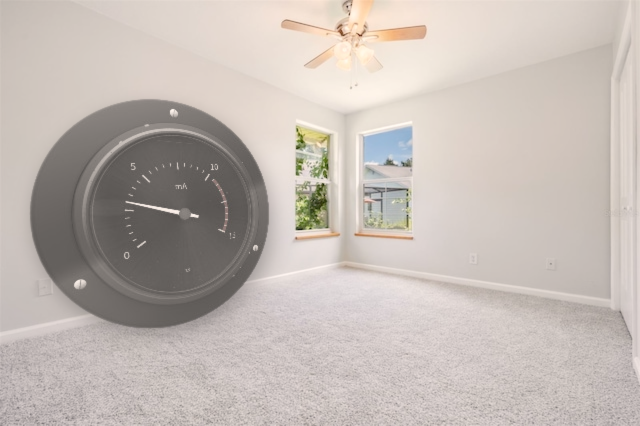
3 (mA)
